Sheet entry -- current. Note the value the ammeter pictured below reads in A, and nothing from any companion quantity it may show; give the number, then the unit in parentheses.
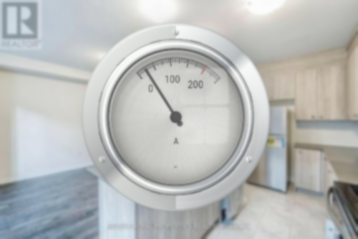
25 (A)
